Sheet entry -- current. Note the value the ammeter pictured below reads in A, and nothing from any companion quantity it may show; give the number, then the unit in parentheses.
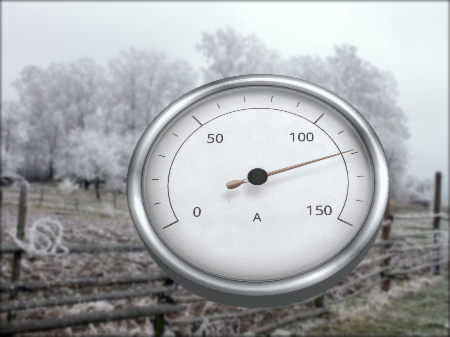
120 (A)
